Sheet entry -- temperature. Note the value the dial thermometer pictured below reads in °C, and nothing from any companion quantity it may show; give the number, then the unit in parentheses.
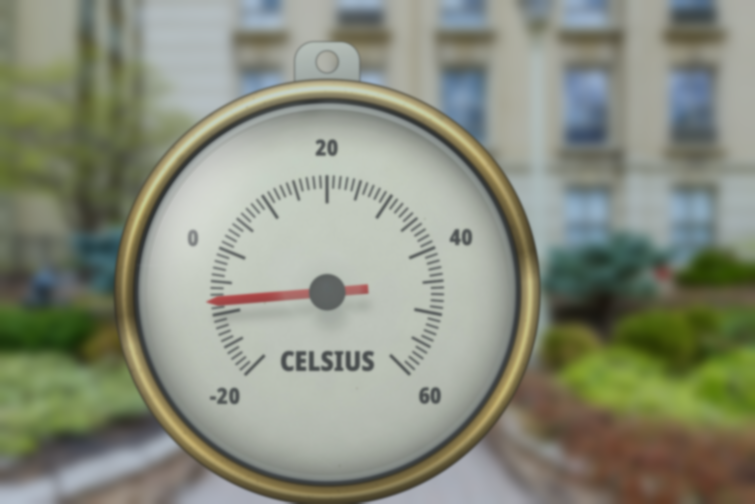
-8 (°C)
